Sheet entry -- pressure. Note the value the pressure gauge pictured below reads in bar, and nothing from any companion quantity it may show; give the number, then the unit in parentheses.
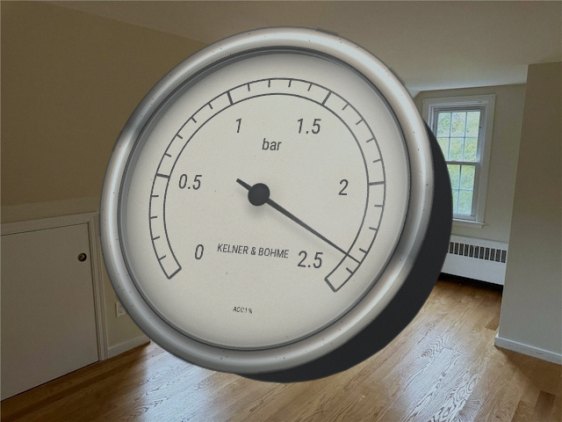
2.35 (bar)
